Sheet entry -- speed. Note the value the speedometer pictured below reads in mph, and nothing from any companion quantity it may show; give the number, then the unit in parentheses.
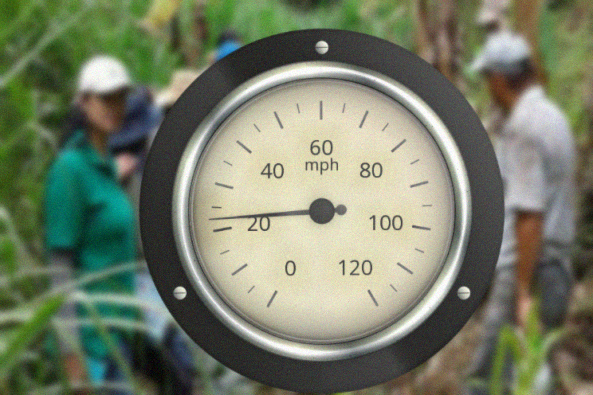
22.5 (mph)
